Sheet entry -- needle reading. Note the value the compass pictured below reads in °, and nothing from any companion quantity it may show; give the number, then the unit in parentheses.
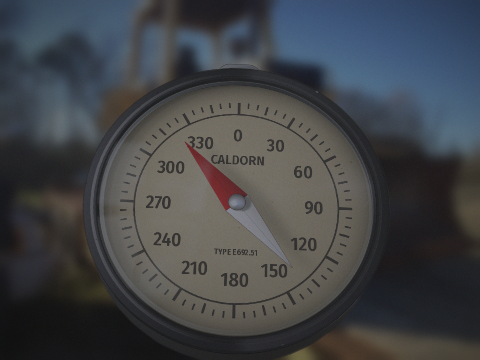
320 (°)
